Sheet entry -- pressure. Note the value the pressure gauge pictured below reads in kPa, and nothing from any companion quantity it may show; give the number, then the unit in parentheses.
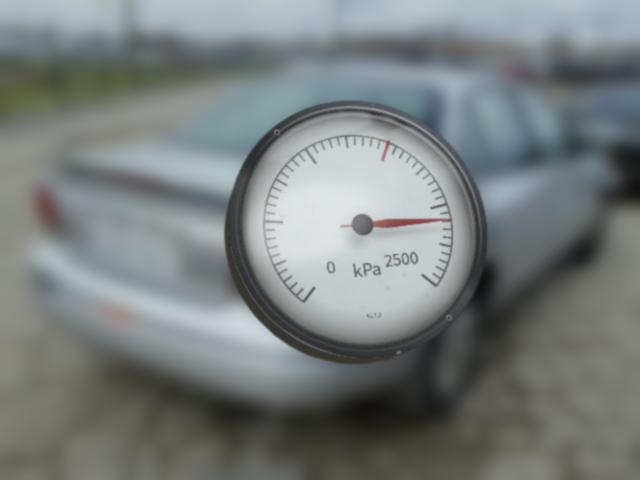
2100 (kPa)
